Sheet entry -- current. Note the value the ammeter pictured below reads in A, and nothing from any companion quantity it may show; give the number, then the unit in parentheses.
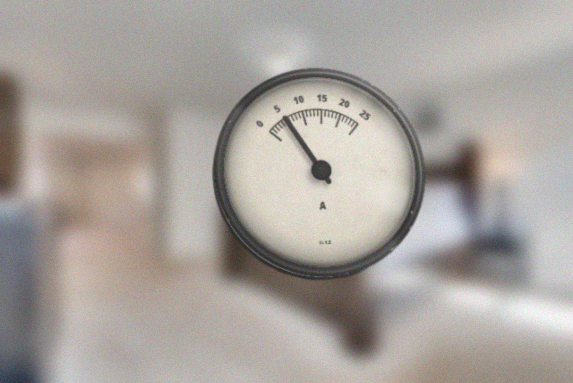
5 (A)
